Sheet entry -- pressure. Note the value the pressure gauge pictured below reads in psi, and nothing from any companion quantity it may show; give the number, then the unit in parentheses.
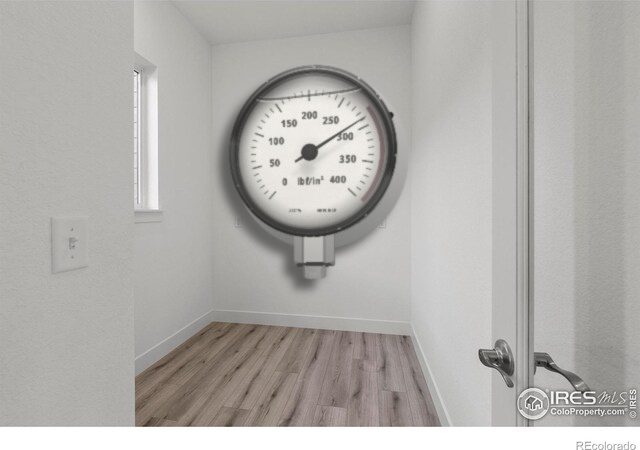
290 (psi)
